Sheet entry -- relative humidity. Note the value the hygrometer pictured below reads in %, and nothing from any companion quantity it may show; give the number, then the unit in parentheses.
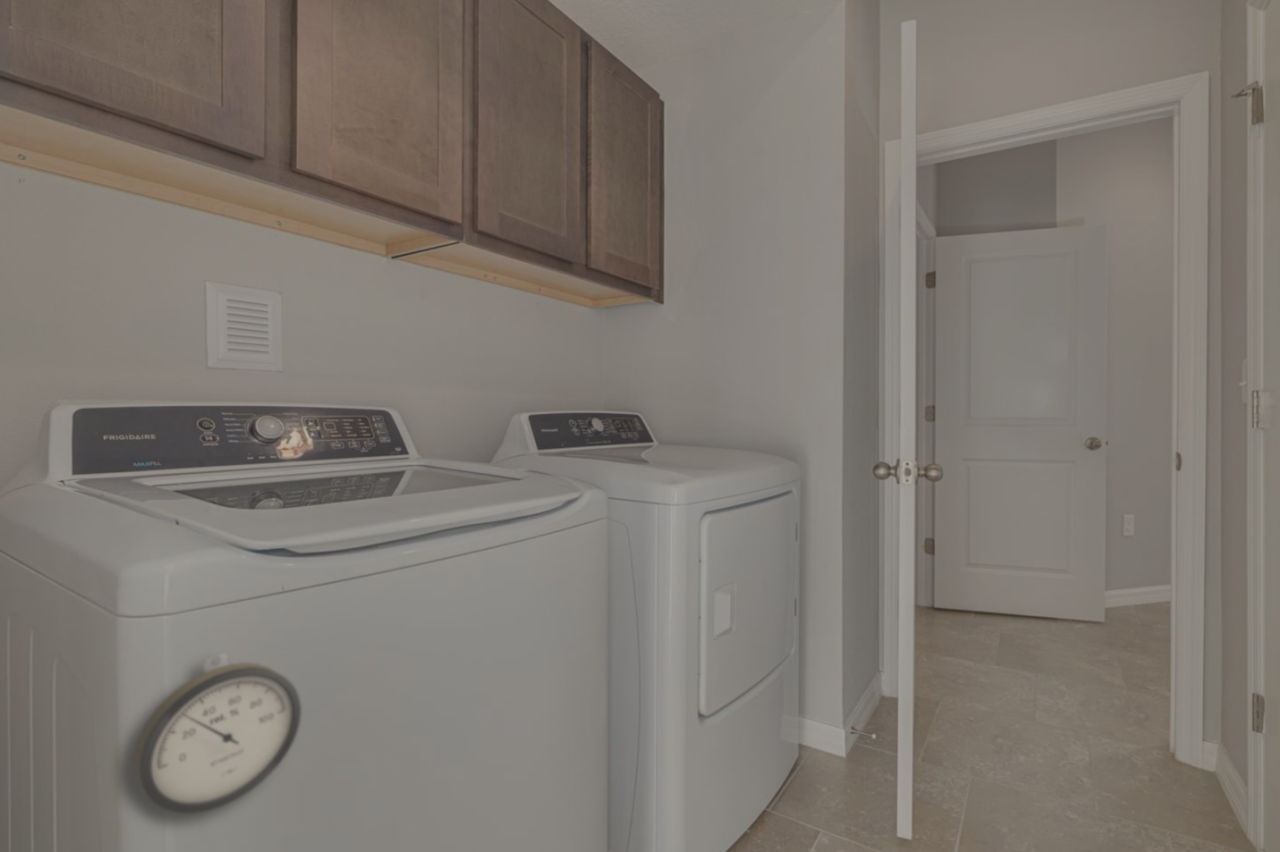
30 (%)
